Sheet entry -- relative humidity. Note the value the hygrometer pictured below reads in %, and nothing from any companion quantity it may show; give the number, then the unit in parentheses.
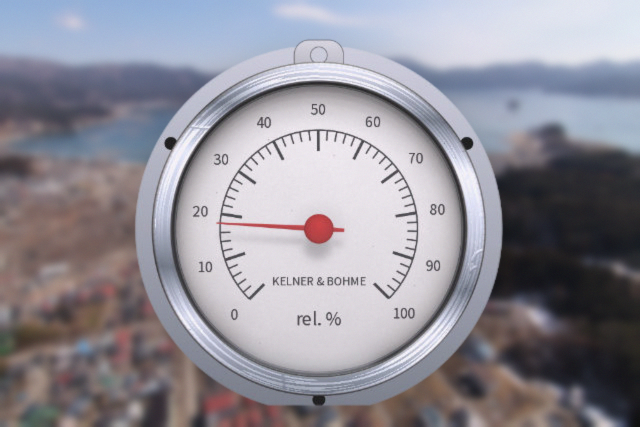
18 (%)
